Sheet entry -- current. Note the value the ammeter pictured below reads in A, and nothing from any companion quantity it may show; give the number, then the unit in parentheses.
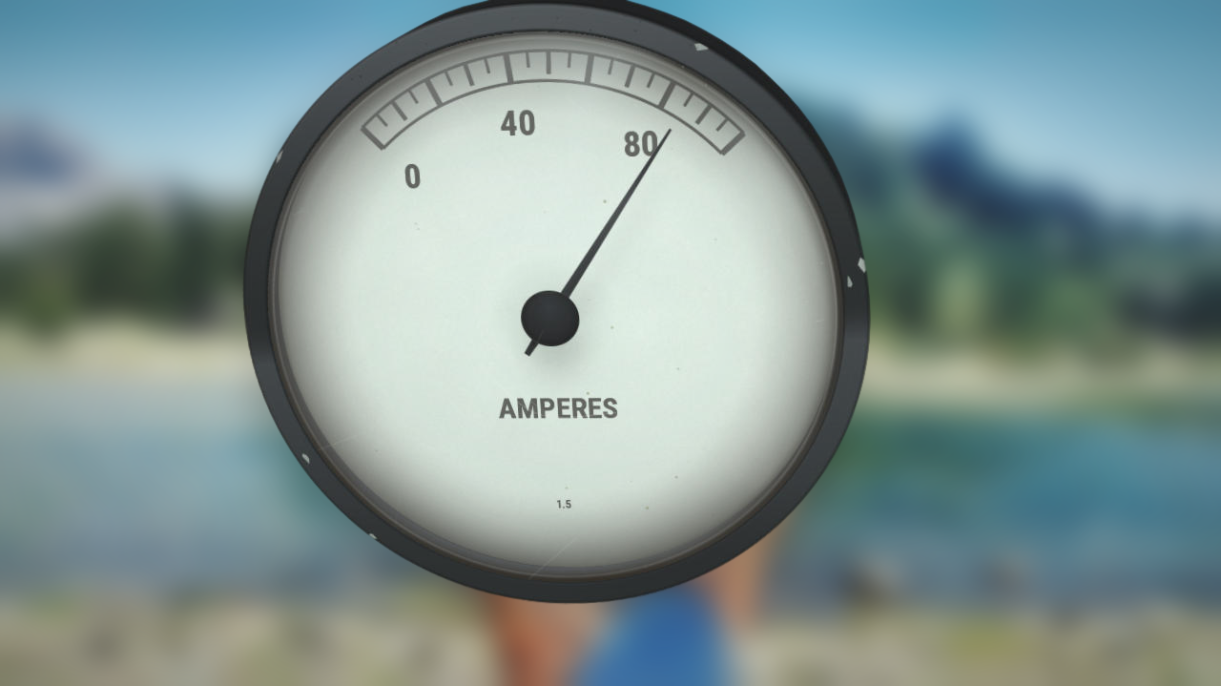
85 (A)
